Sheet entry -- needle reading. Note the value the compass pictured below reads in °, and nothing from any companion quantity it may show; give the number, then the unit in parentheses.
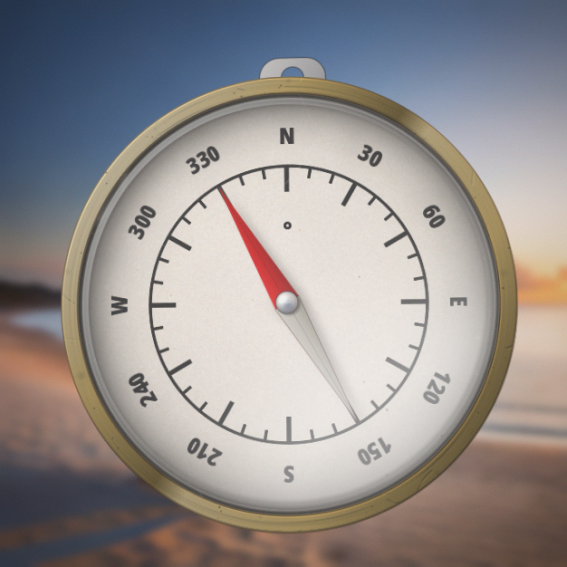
330 (°)
